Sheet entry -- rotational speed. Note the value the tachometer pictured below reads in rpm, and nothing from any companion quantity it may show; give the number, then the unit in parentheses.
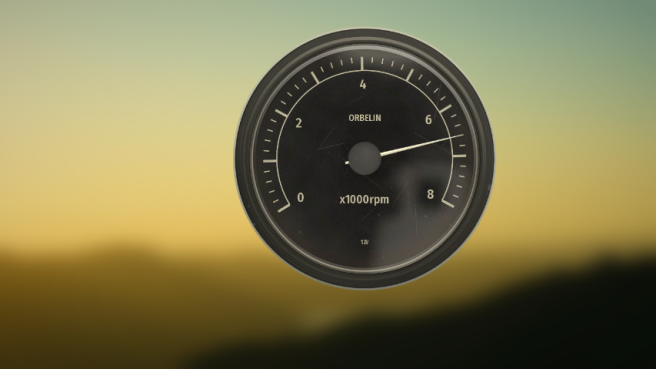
6600 (rpm)
